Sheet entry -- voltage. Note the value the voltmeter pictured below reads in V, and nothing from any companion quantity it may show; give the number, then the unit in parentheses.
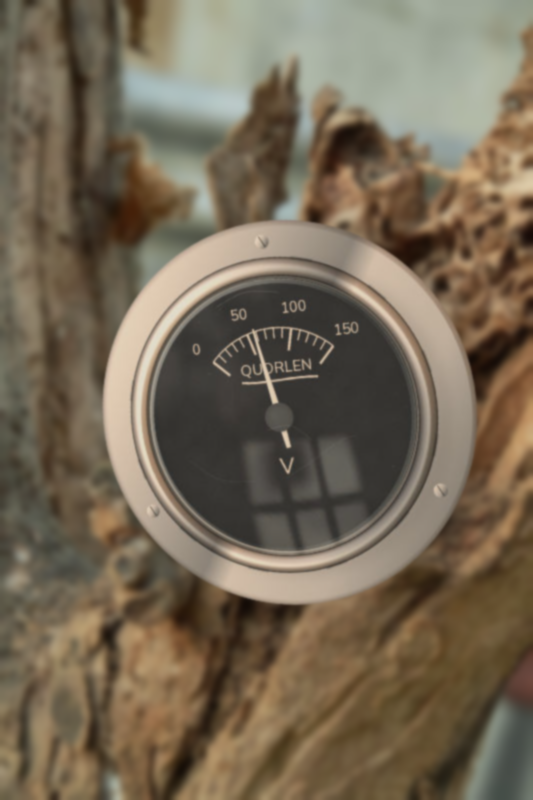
60 (V)
